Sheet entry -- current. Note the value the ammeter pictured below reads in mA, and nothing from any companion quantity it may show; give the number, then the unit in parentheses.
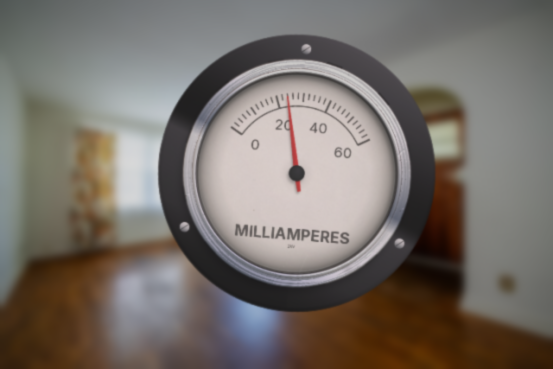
24 (mA)
